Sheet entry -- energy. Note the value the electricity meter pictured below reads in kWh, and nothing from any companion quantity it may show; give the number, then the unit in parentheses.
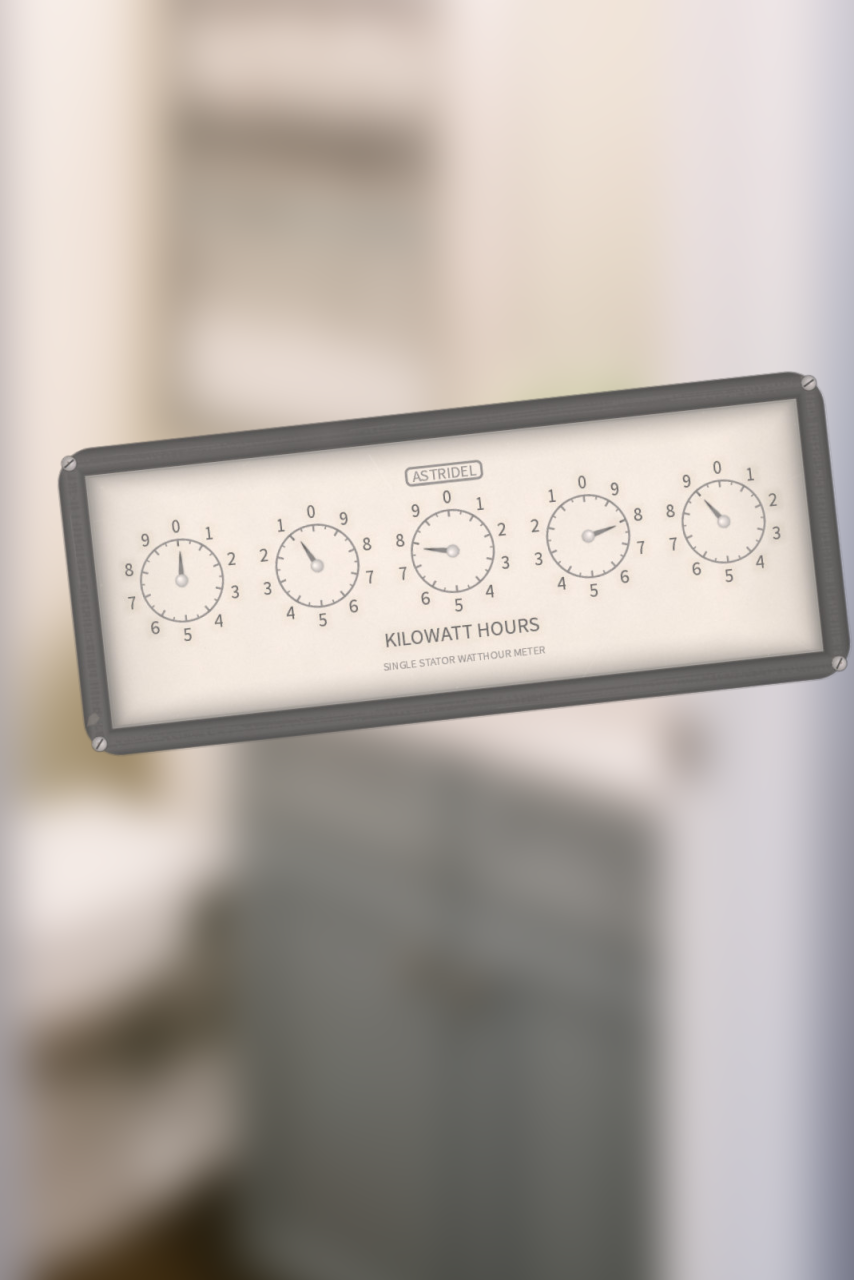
779 (kWh)
